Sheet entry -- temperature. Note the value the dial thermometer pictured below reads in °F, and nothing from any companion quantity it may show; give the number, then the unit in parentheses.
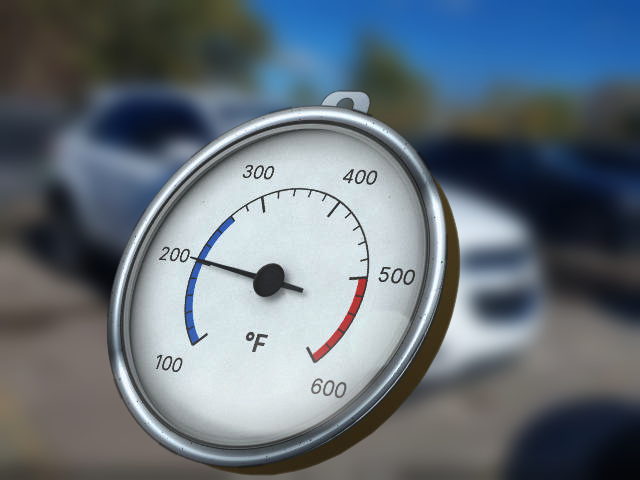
200 (°F)
